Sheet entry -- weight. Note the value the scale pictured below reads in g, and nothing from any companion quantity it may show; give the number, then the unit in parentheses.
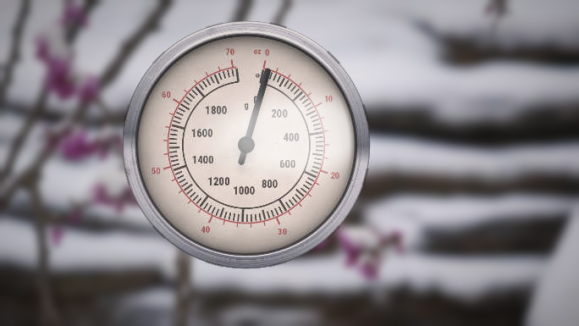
20 (g)
